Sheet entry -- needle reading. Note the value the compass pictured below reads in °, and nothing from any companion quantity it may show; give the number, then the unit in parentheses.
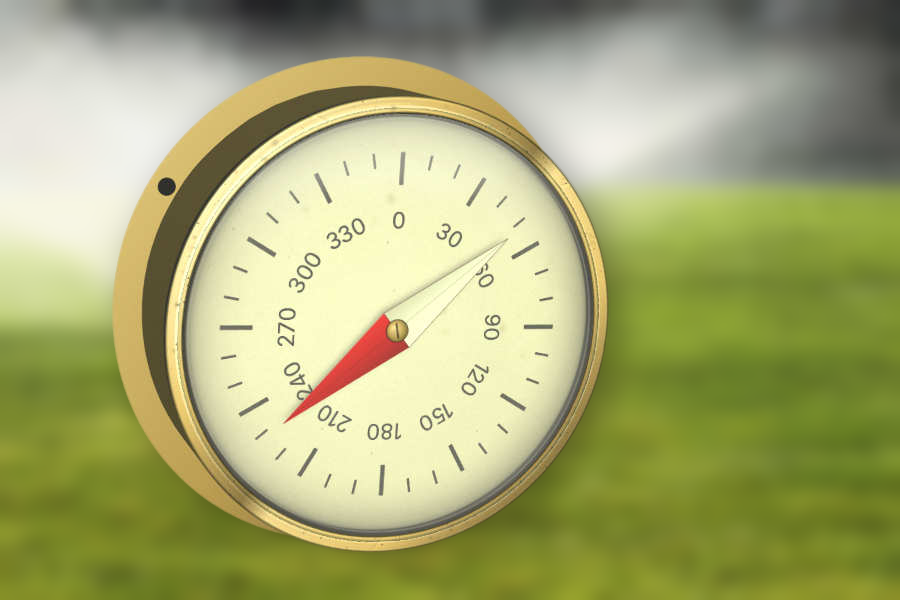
230 (°)
